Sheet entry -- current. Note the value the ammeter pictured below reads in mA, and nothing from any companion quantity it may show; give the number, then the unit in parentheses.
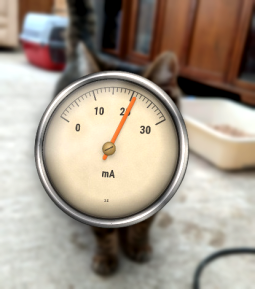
21 (mA)
